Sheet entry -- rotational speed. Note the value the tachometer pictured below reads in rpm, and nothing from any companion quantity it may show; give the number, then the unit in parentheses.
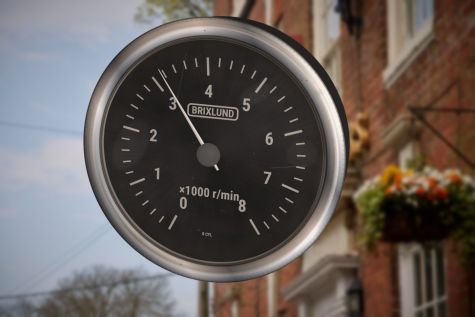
3200 (rpm)
